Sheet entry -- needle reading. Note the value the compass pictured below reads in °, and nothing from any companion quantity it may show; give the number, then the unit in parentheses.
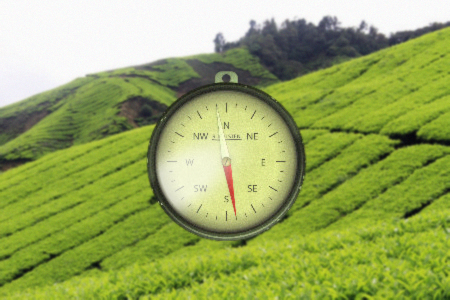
170 (°)
